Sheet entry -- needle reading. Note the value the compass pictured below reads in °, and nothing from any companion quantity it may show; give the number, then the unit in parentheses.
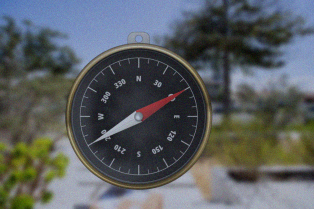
60 (°)
